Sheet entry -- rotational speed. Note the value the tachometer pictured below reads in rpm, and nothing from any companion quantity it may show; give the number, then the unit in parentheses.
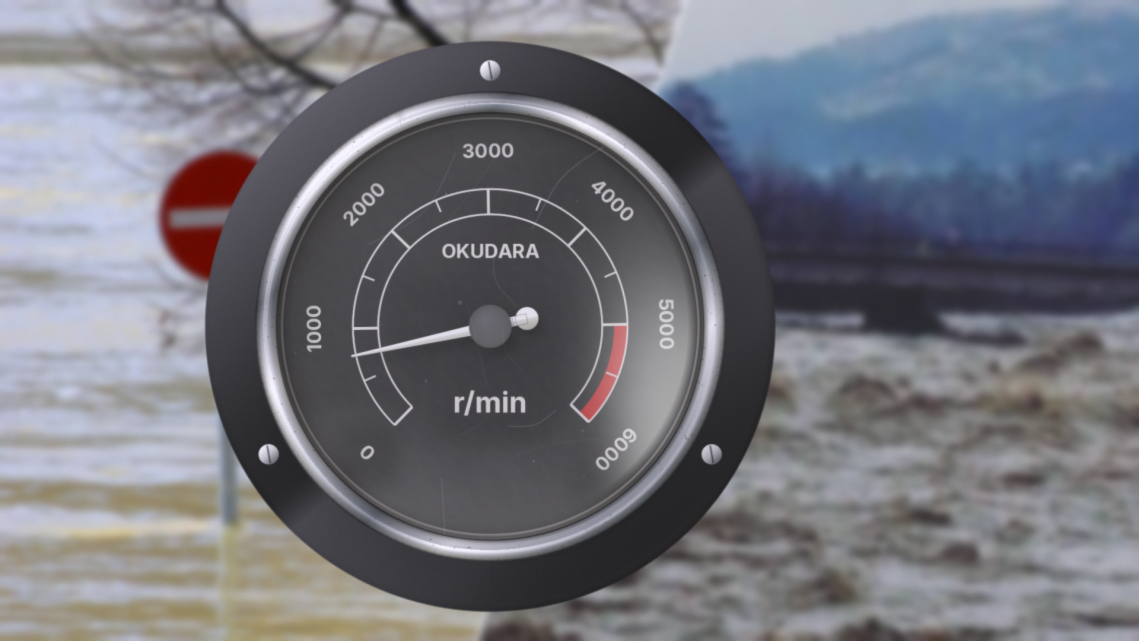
750 (rpm)
